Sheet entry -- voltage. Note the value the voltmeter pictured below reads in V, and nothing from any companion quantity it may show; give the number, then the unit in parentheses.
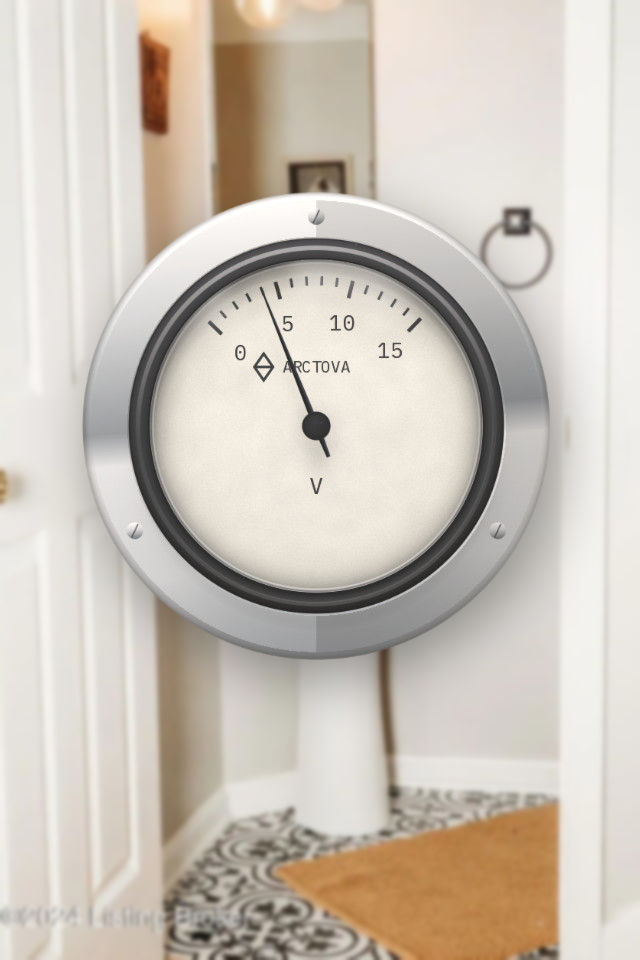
4 (V)
